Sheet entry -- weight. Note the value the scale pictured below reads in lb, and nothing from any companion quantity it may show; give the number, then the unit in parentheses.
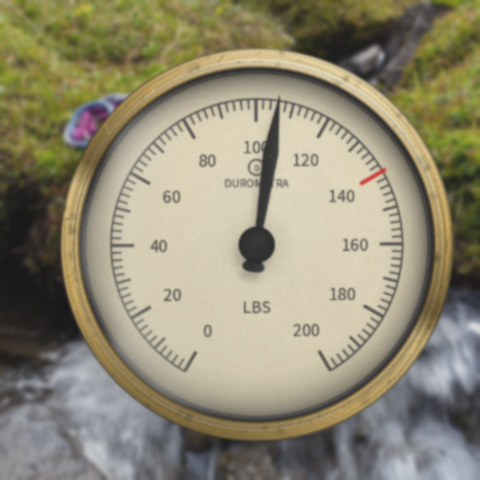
106 (lb)
